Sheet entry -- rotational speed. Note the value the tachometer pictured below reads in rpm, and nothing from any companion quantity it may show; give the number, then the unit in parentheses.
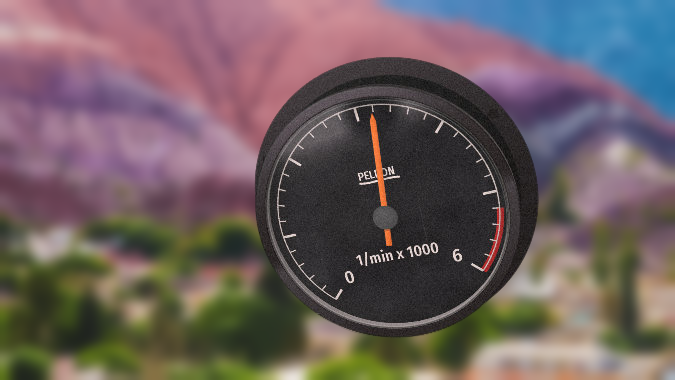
3200 (rpm)
